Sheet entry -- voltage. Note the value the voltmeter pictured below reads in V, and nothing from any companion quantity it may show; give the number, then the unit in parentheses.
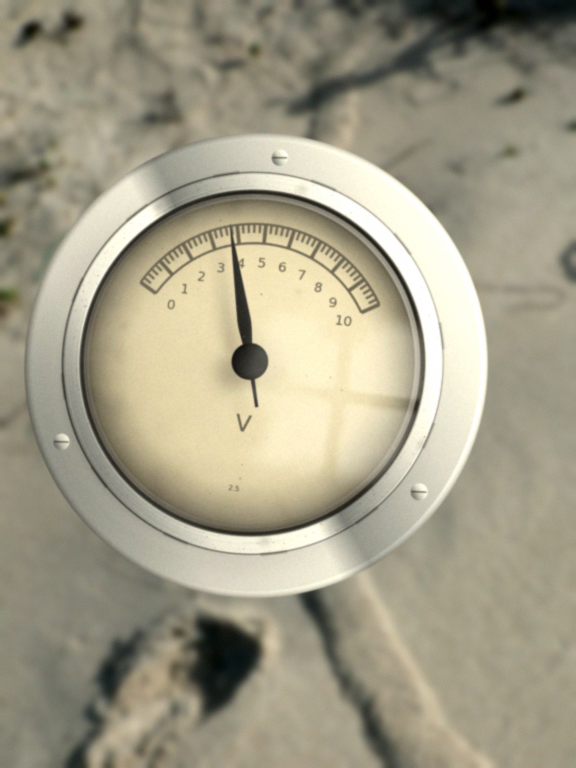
3.8 (V)
